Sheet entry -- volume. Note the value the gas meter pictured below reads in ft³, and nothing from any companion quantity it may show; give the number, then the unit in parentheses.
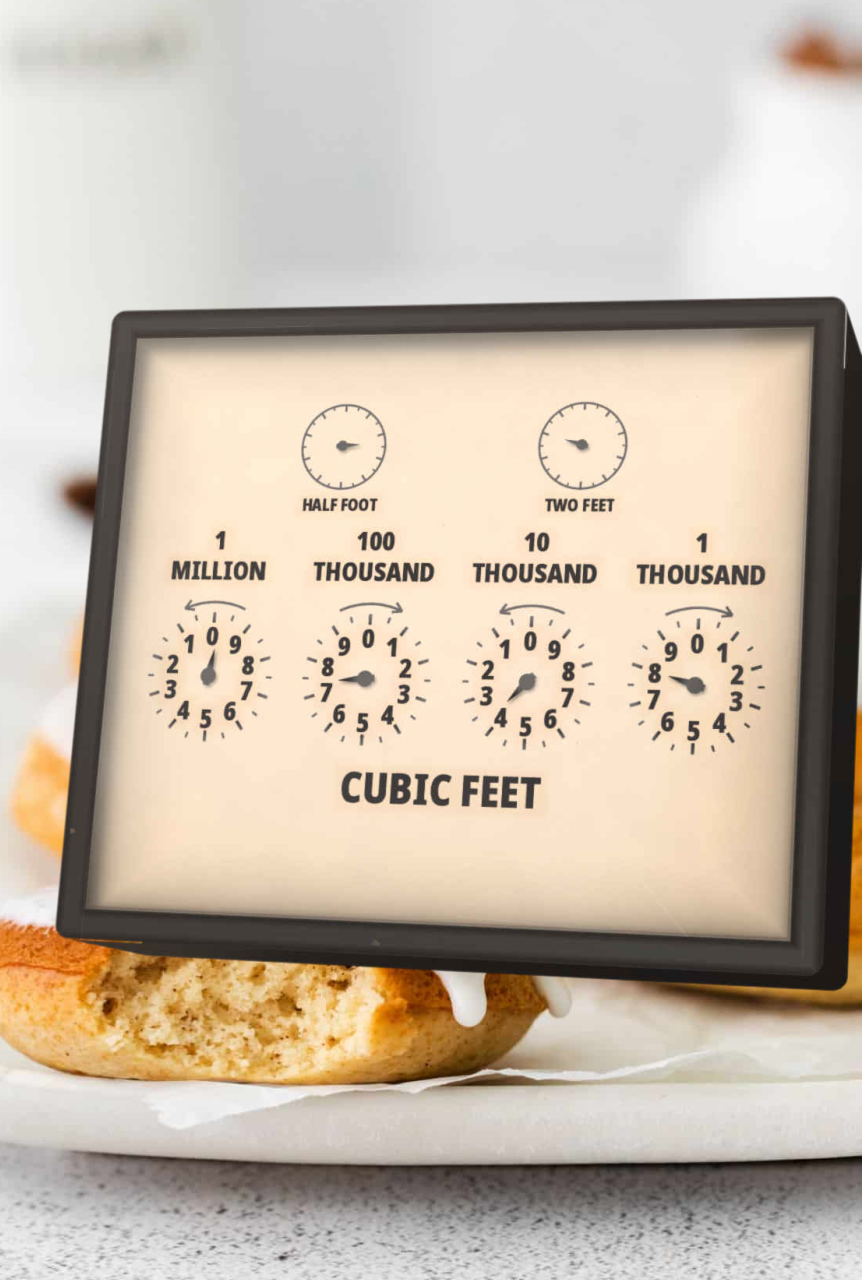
973800 (ft³)
